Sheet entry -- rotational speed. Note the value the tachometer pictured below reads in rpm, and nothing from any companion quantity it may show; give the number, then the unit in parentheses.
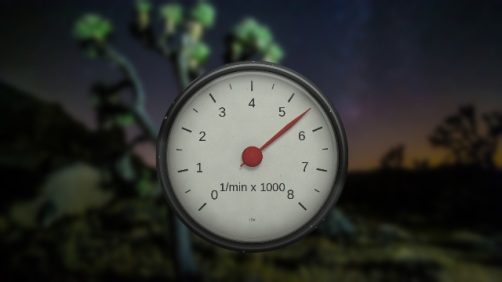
5500 (rpm)
